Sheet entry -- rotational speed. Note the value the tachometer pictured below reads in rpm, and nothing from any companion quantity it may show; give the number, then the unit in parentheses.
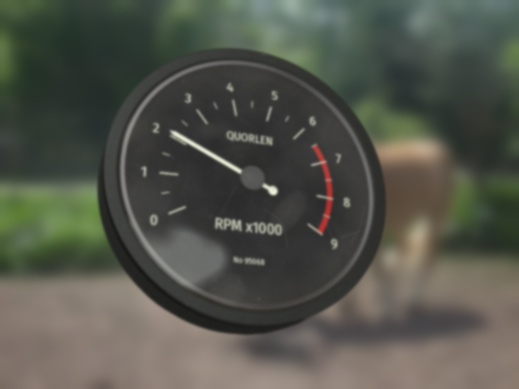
2000 (rpm)
